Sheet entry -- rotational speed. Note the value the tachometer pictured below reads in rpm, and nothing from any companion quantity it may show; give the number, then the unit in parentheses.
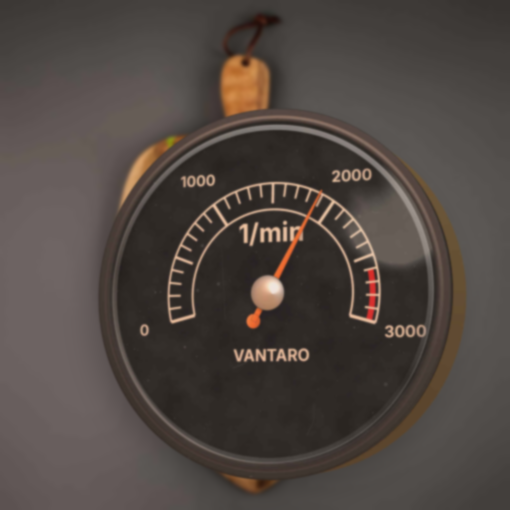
1900 (rpm)
